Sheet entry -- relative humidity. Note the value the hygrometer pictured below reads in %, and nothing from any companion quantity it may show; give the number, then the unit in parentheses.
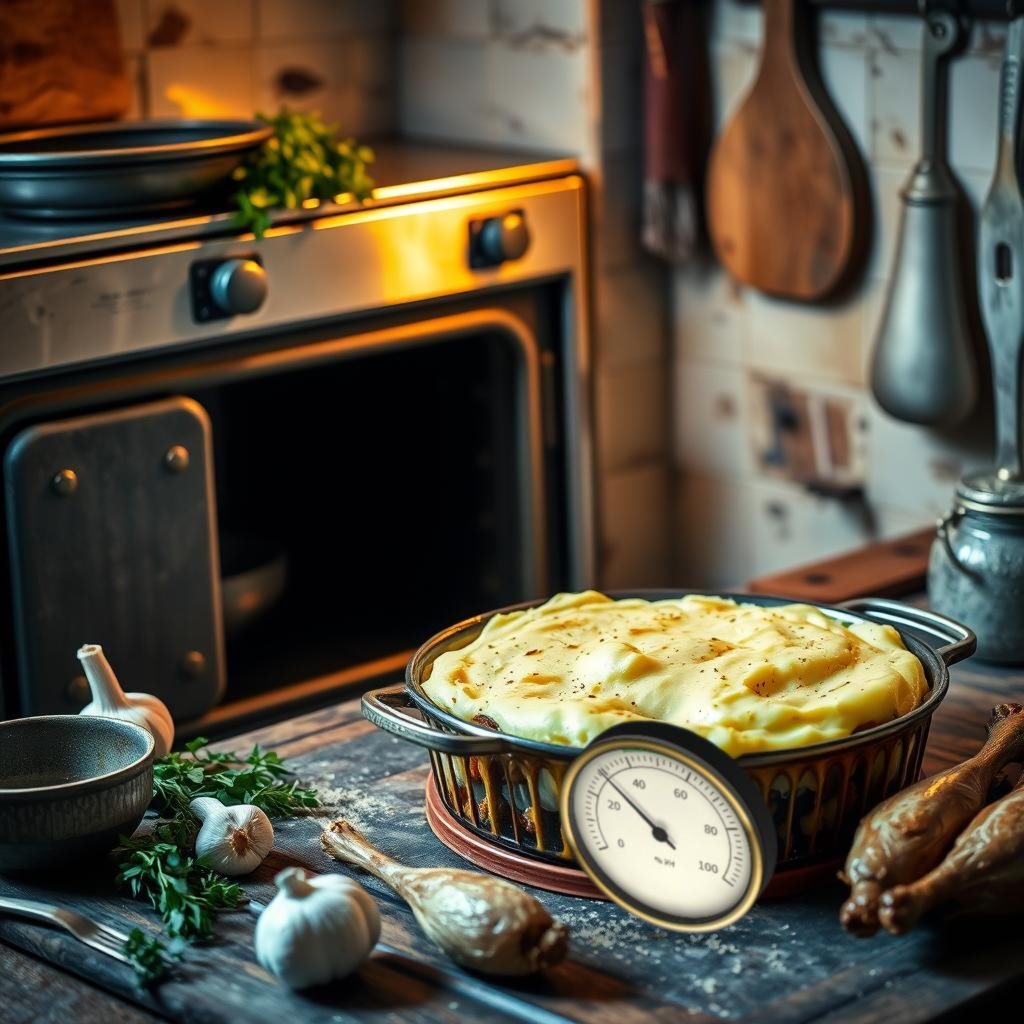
30 (%)
